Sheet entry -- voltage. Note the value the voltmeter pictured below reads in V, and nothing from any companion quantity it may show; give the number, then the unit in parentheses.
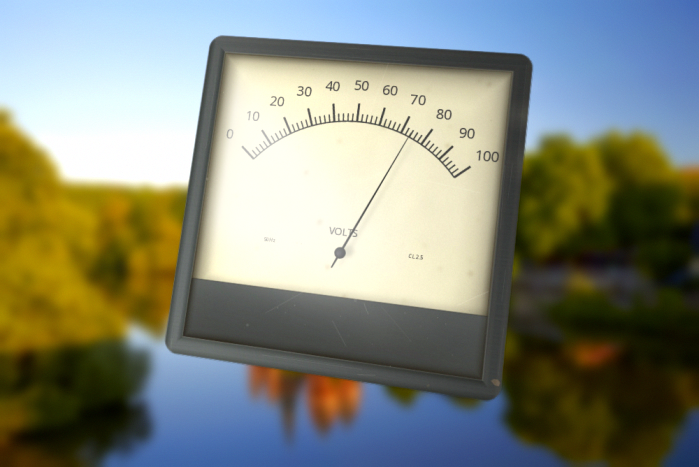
74 (V)
